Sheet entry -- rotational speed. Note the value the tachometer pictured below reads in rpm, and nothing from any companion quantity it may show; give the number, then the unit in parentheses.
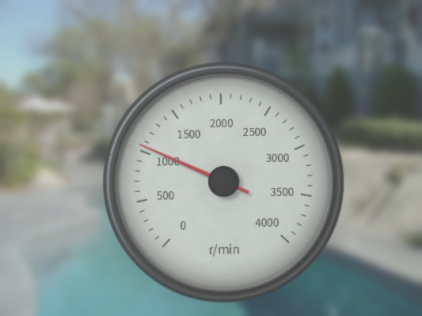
1050 (rpm)
